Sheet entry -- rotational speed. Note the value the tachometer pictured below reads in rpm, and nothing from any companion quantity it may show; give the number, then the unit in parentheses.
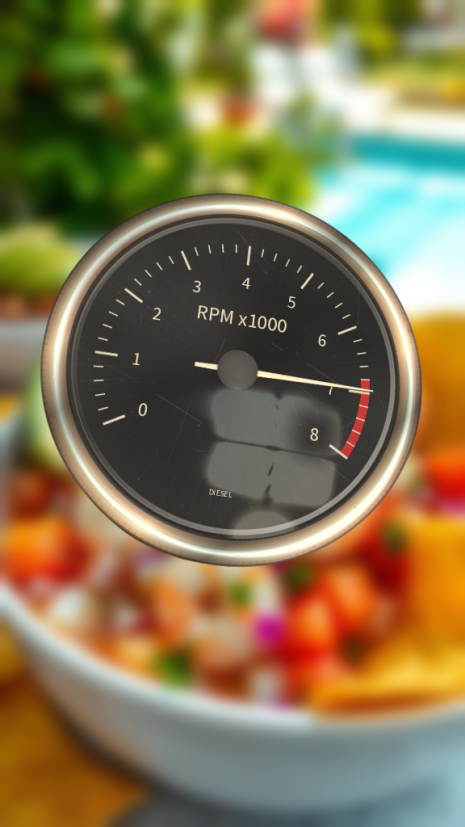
7000 (rpm)
